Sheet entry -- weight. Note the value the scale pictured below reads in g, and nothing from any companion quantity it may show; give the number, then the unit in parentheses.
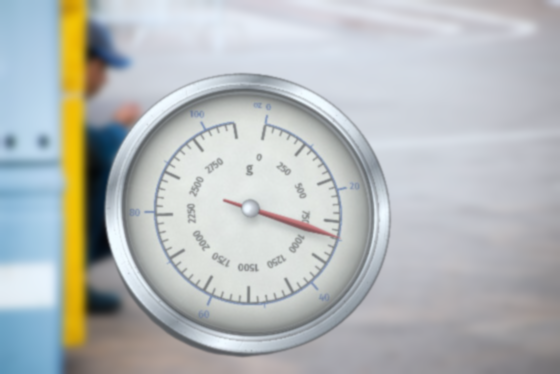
850 (g)
